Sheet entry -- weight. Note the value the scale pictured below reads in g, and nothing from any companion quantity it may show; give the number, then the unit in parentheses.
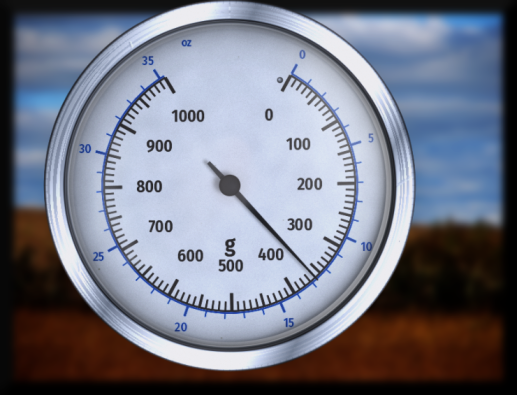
360 (g)
